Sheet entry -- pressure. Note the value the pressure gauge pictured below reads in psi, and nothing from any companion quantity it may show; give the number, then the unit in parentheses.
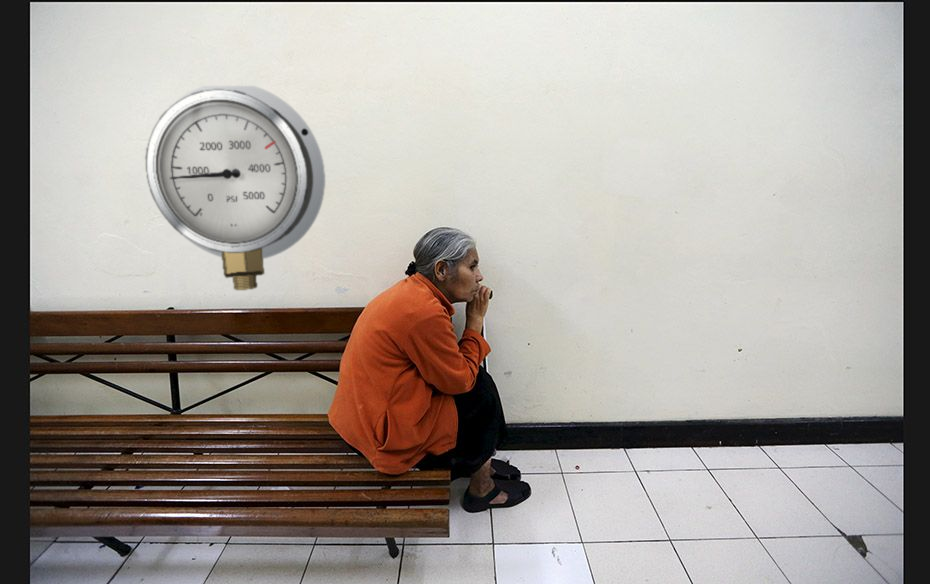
800 (psi)
